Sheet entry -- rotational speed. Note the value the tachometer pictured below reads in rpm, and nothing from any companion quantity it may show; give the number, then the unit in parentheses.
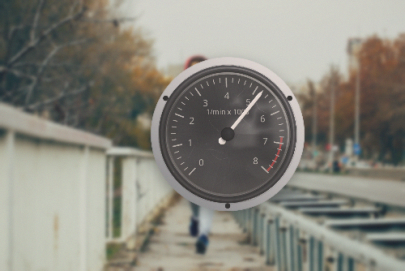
5200 (rpm)
